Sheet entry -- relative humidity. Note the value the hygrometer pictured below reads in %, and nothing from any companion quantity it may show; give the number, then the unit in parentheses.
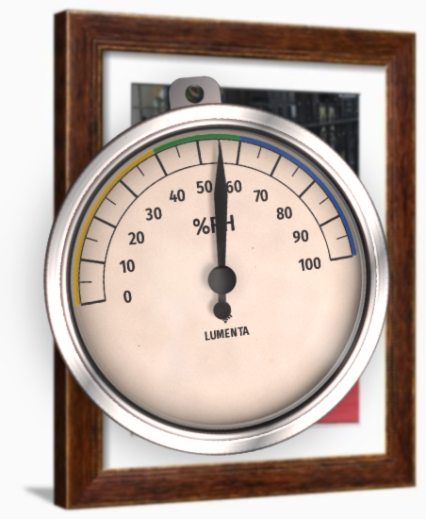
55 (%)
